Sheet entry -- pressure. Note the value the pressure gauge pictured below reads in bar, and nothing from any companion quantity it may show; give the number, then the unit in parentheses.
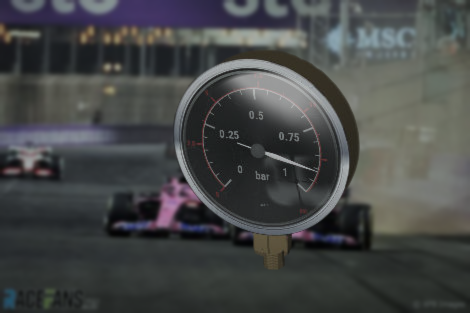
0.9 (bar)
